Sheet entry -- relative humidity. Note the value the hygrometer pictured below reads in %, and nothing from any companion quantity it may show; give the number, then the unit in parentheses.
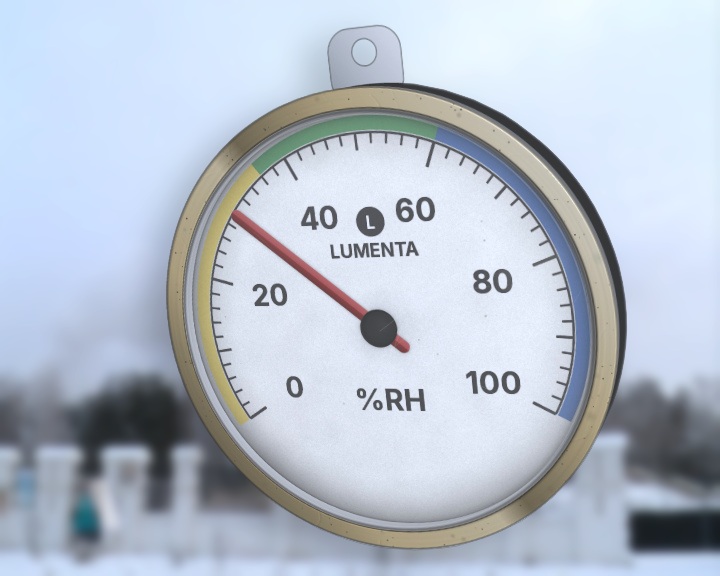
30 (%)
